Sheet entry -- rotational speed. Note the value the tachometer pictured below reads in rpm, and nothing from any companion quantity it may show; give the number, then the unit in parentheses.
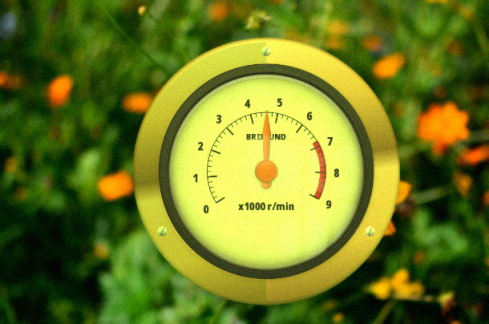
4600 (rpm)
